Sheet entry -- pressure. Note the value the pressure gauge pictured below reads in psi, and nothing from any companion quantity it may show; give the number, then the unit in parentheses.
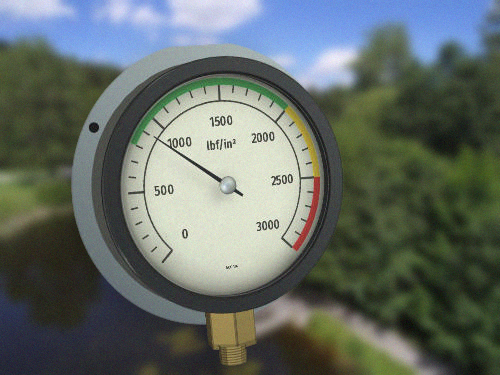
900 (psi)
